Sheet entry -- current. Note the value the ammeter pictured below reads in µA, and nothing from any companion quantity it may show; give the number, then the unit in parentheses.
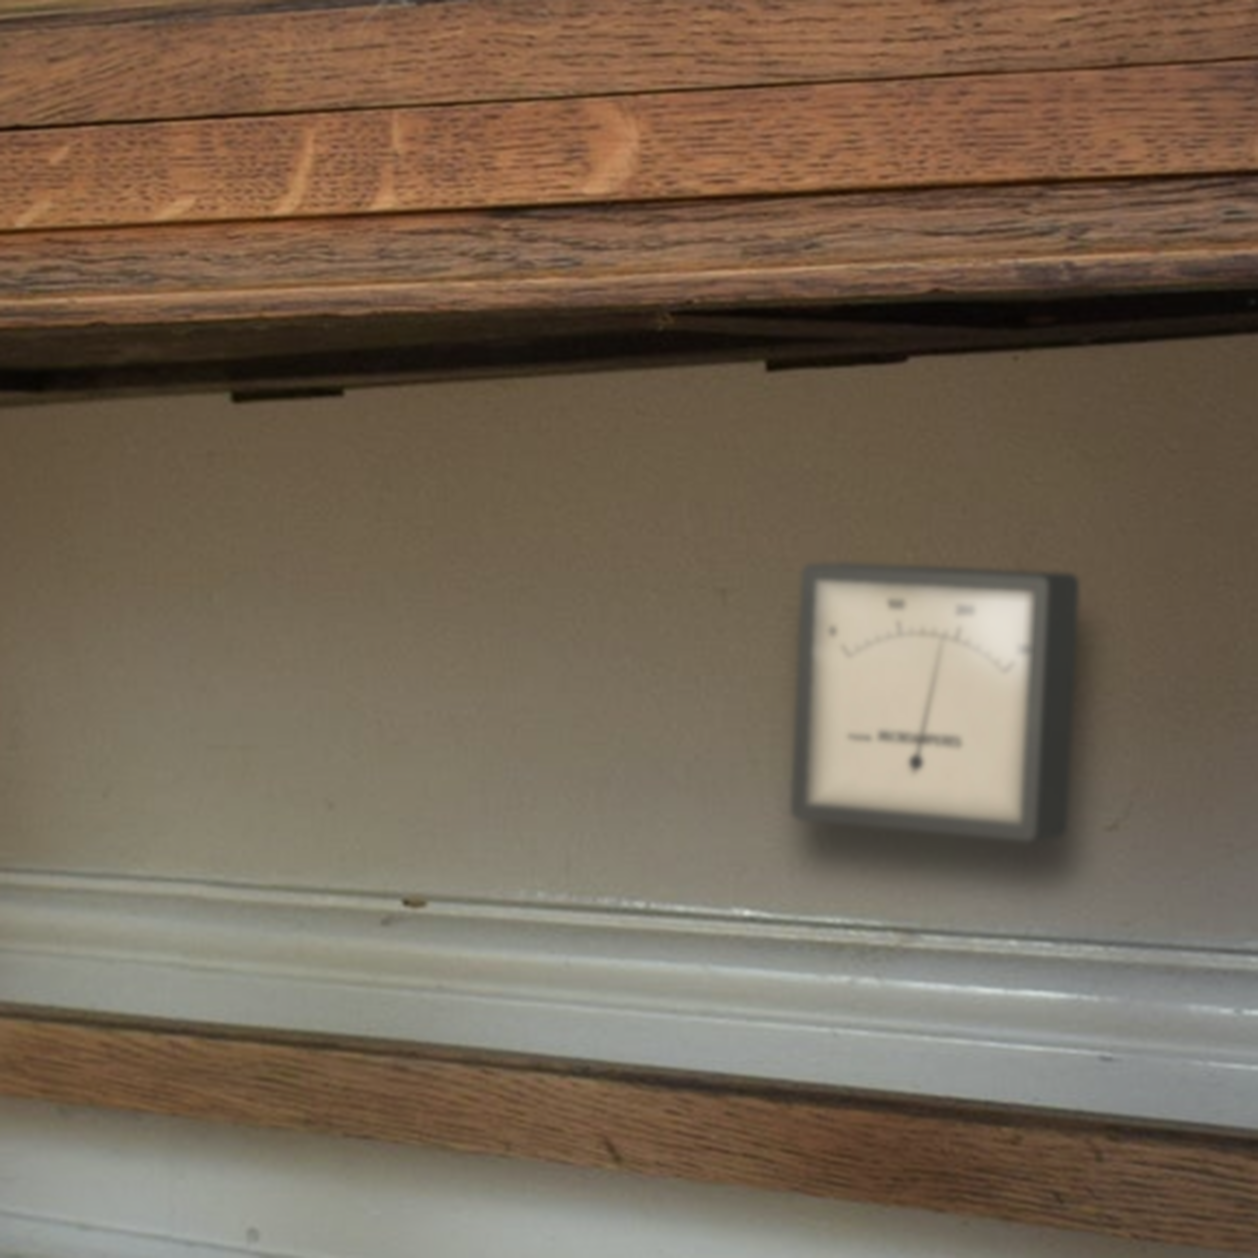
180 (µA)
